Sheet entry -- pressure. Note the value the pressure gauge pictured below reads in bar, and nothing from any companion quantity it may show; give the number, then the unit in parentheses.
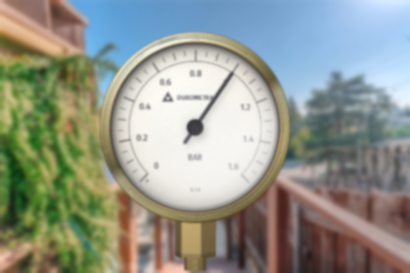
1 (bar)
